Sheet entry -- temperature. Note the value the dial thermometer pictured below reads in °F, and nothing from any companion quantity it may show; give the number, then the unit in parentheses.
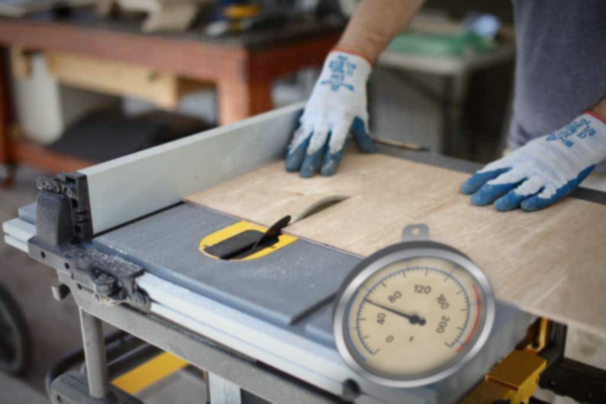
60 (°F)
